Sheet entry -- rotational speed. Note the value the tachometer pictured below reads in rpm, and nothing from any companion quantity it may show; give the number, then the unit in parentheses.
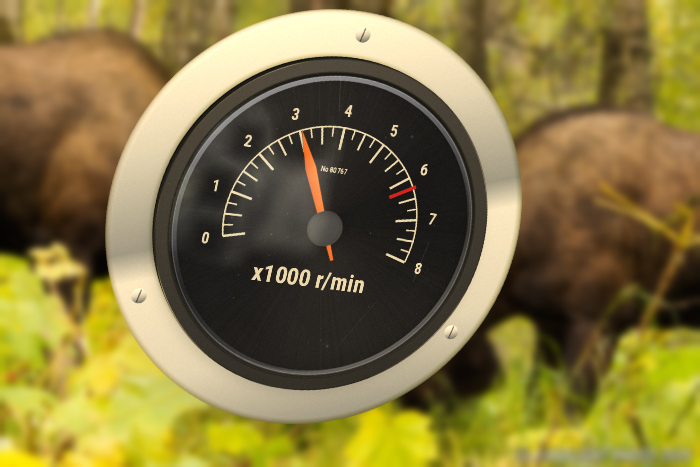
3000 (rpm)
